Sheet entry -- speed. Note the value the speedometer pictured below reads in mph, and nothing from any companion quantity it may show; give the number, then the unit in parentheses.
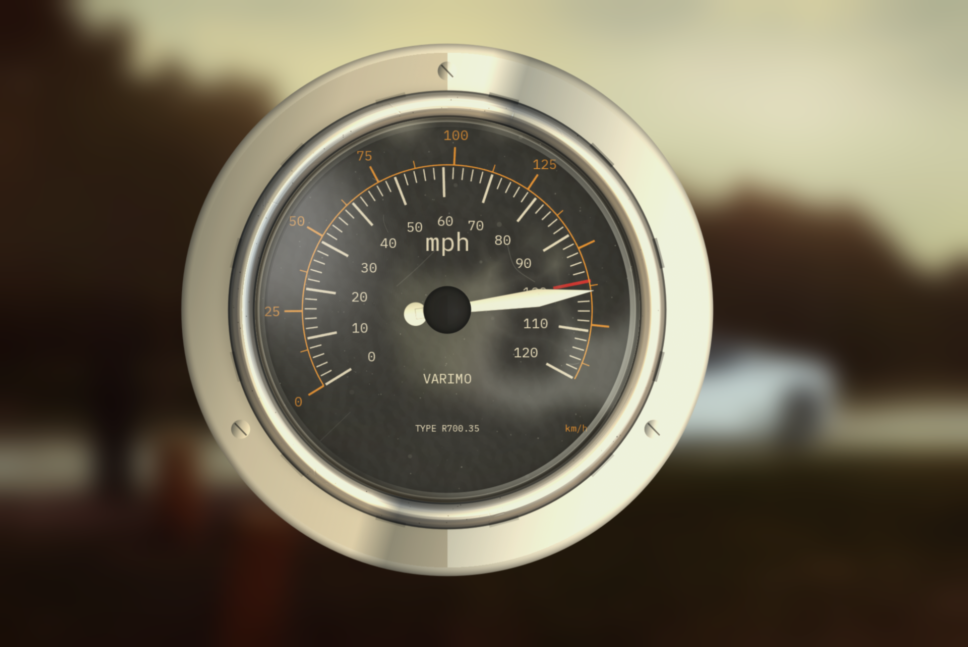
102 (mph)
